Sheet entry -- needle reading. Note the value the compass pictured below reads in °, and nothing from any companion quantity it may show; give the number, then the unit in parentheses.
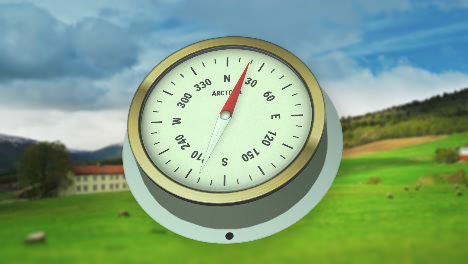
20 (°)
